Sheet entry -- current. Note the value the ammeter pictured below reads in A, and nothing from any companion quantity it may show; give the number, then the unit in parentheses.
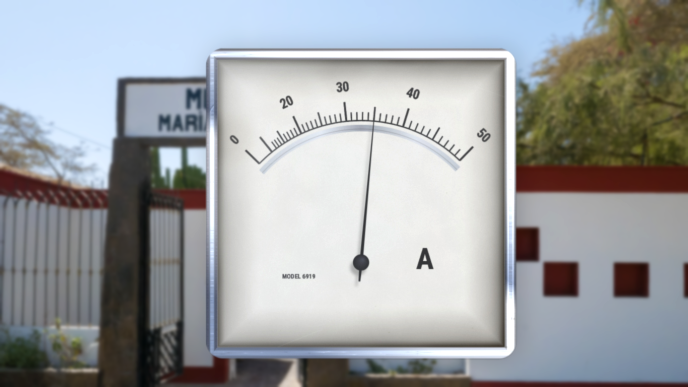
35 (A)
